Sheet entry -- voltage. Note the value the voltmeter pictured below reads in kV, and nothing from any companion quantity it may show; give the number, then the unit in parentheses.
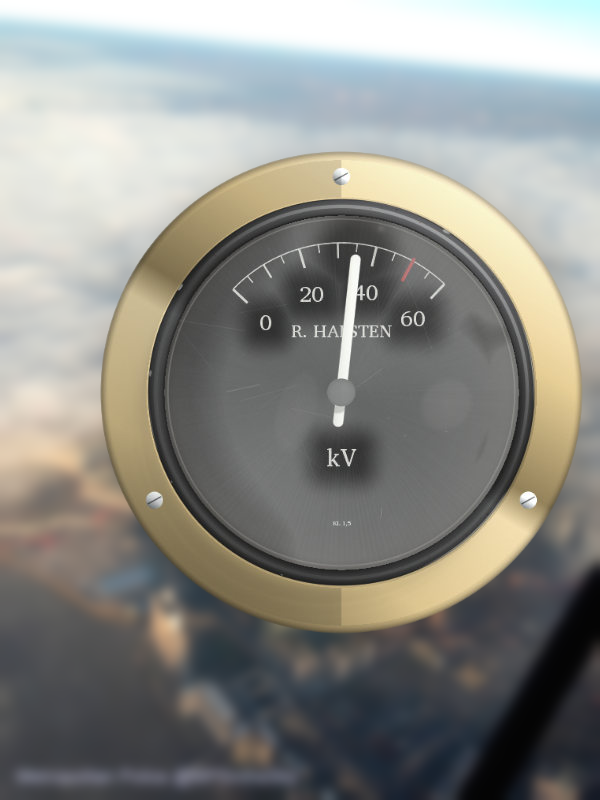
35 (kV)
